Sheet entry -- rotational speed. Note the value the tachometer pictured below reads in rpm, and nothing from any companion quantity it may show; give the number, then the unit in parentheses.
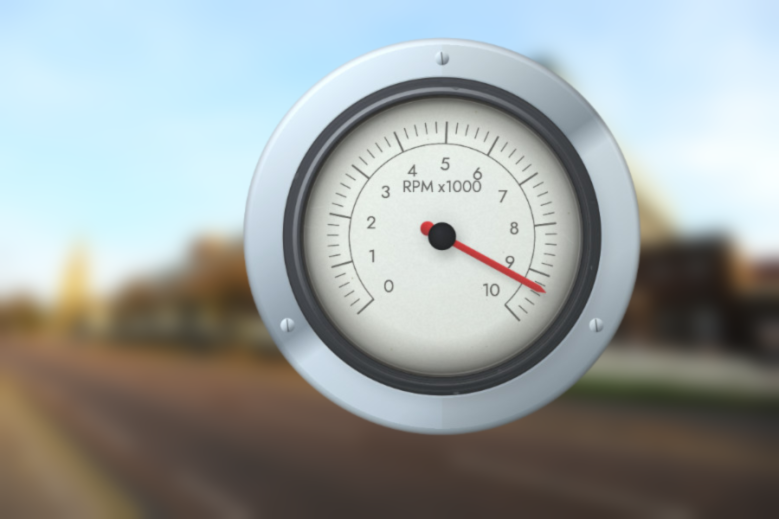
9300 (rpm)
